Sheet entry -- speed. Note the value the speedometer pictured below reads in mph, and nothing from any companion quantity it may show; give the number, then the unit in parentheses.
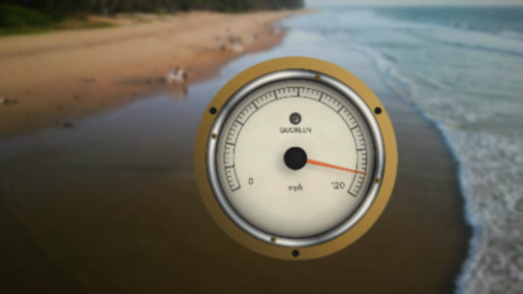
110 (mph)
